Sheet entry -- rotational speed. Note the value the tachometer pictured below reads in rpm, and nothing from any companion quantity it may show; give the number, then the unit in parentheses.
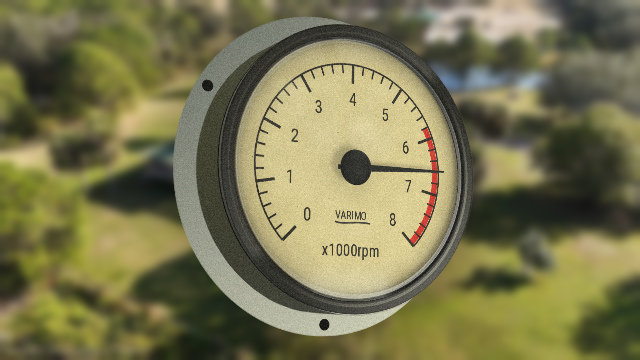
6600 (rpm)
